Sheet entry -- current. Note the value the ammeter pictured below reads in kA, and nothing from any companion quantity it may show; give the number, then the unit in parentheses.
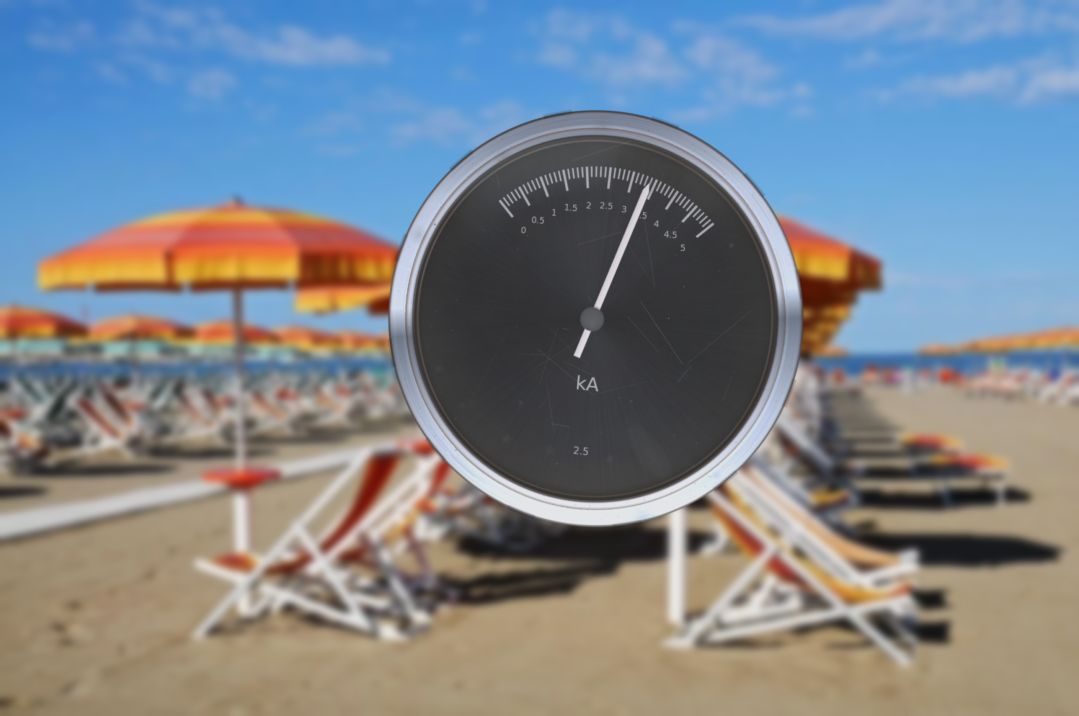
3.4 (kA)
